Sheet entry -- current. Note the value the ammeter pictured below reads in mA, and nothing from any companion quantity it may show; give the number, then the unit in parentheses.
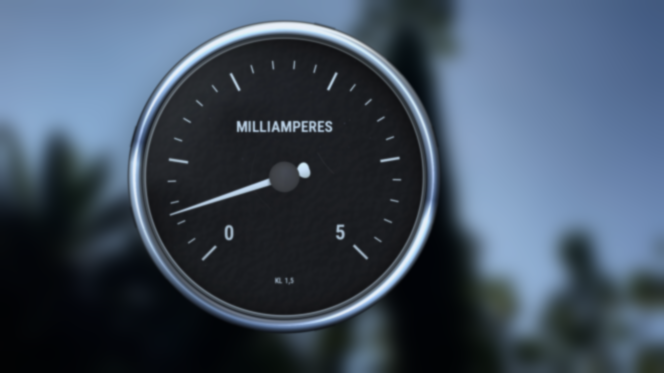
0.5 (mA)
